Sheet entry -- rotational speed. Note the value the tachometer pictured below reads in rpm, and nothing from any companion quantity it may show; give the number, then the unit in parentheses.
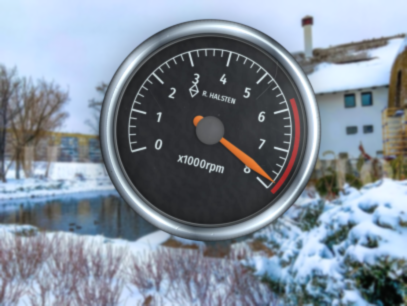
7800 (rpm)
